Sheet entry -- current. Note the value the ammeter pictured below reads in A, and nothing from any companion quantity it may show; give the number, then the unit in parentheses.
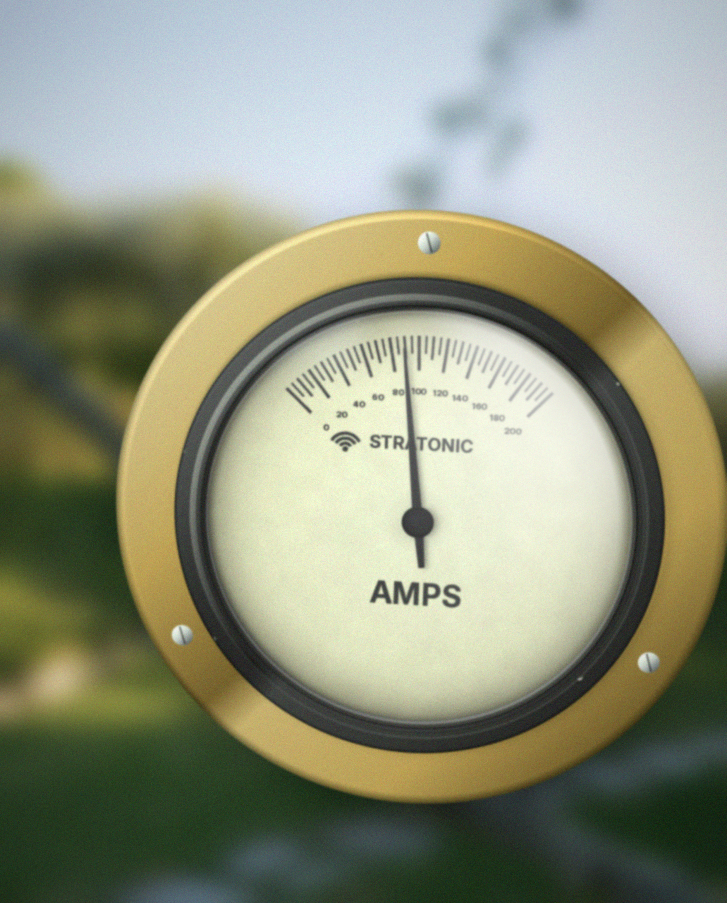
90 (A)
